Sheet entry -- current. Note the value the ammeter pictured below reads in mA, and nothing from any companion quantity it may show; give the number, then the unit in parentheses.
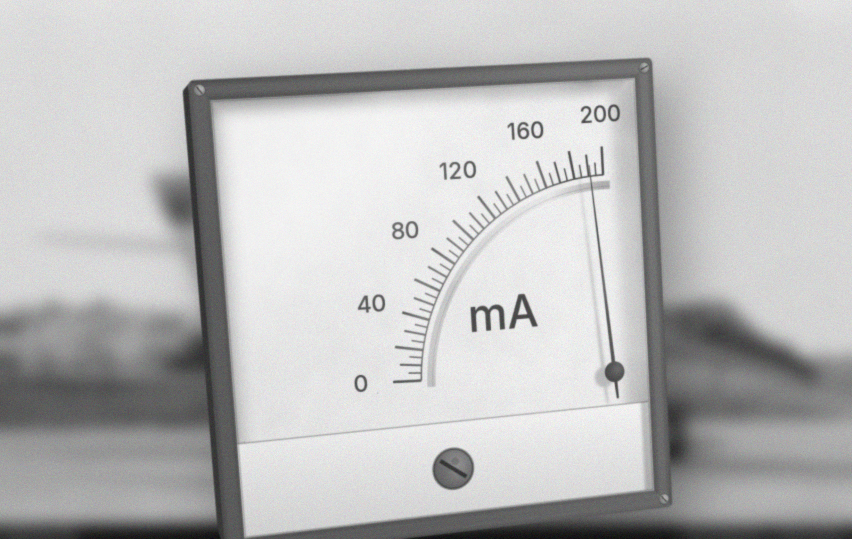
190 (mA)
